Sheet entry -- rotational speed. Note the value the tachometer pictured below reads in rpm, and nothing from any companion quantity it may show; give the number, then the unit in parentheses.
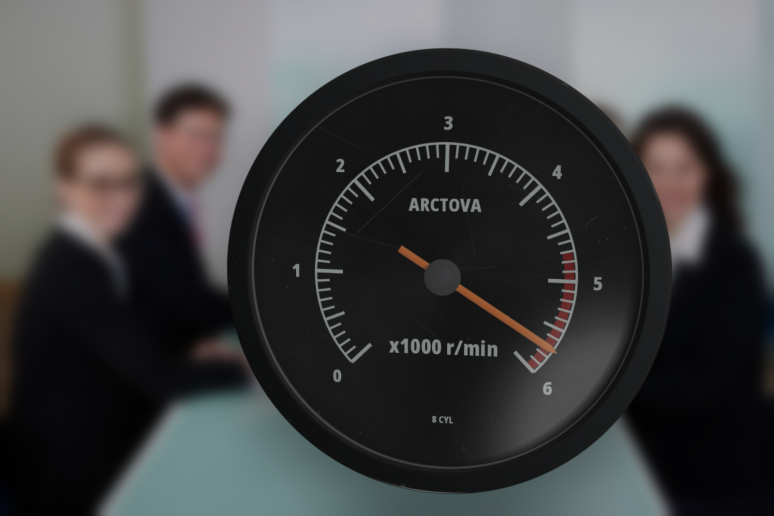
5700 (rpm)
